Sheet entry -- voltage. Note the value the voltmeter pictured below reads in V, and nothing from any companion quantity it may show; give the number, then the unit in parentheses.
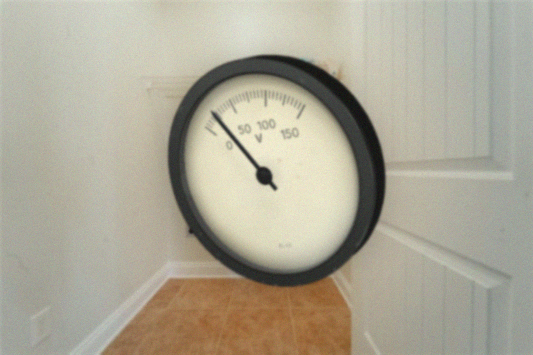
25 (V)
